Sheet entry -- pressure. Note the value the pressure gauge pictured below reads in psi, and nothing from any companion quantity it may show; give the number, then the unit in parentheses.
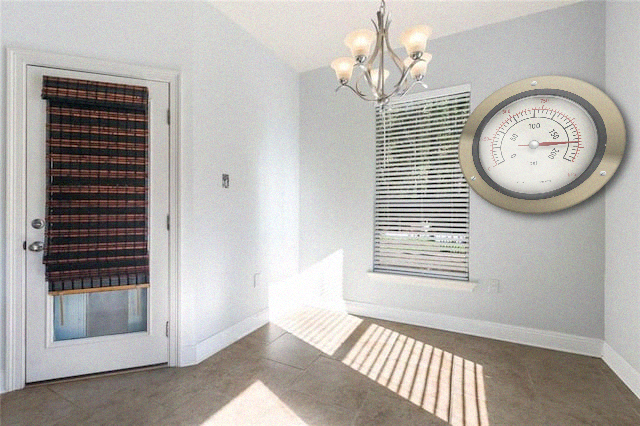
175 (psi)
